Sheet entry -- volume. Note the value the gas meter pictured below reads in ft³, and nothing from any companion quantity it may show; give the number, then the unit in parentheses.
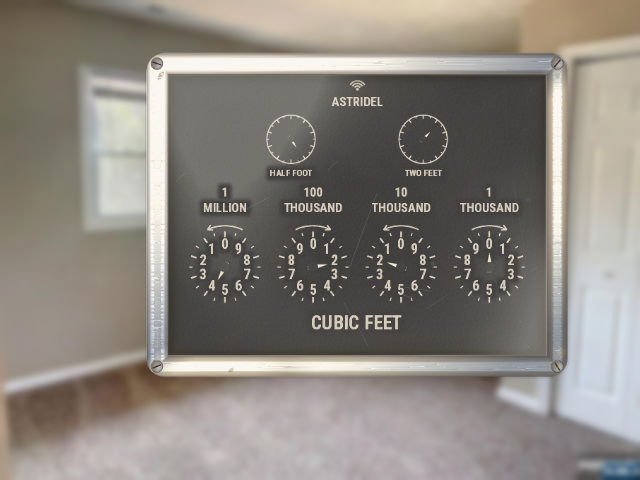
422000 (ft³)
